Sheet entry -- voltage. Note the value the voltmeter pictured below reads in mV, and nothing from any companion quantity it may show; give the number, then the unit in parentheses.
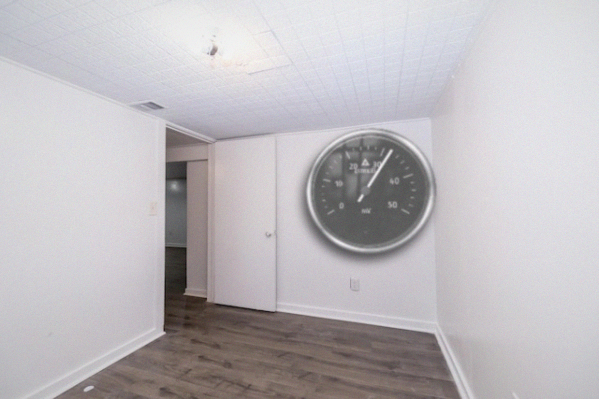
32 (mV)
